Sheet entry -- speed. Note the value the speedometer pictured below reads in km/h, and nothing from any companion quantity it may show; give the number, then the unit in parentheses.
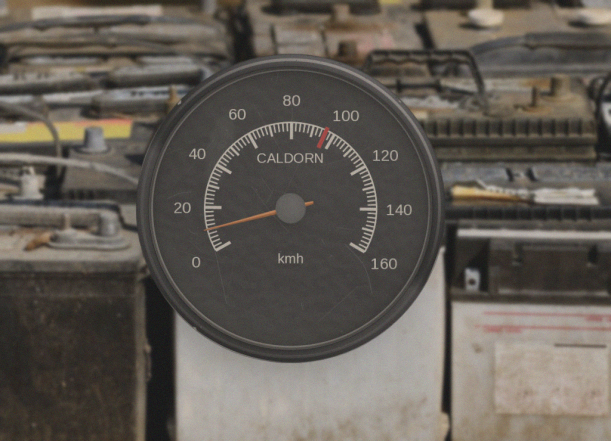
10 (km/h)
